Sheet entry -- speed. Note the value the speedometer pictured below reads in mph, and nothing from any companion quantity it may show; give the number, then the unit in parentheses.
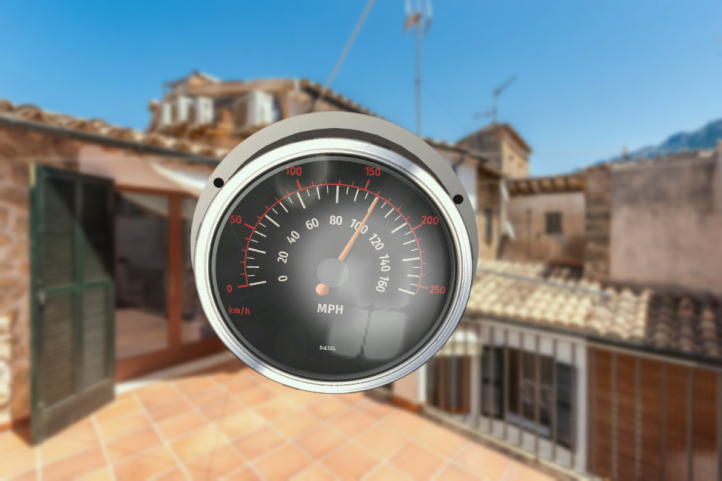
100 (mph)
